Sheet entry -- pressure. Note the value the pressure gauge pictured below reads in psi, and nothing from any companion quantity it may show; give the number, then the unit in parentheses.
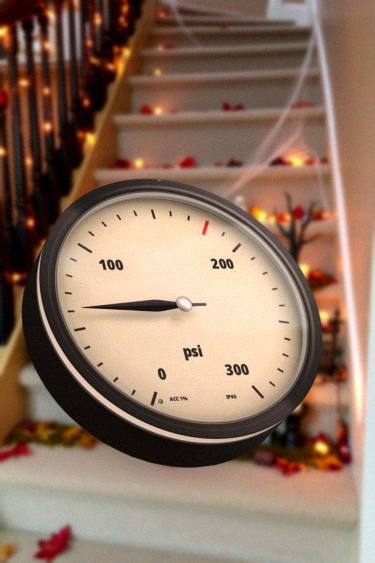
60 (psi)
